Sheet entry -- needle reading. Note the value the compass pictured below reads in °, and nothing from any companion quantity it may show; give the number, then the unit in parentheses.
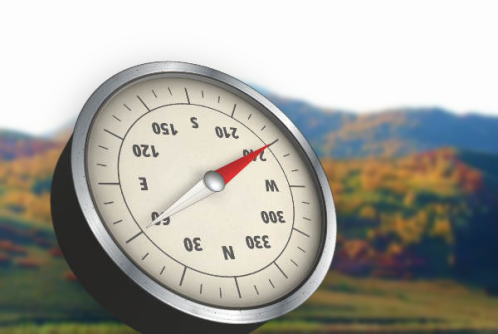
240 (°)
